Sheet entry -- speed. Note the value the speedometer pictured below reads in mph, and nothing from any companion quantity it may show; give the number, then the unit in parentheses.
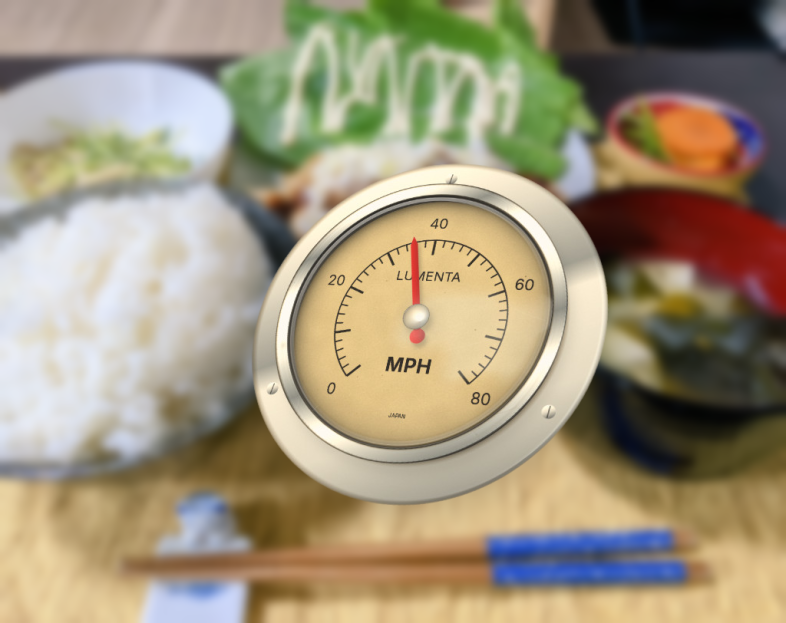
36 (mph)
